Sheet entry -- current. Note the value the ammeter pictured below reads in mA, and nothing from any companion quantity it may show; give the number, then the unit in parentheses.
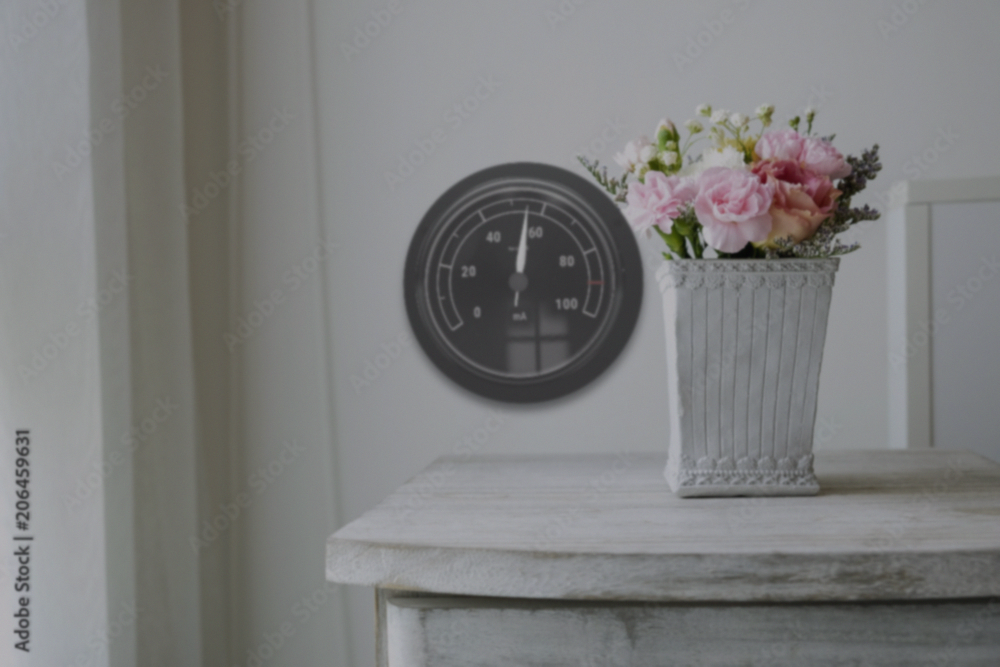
55 (mA)
